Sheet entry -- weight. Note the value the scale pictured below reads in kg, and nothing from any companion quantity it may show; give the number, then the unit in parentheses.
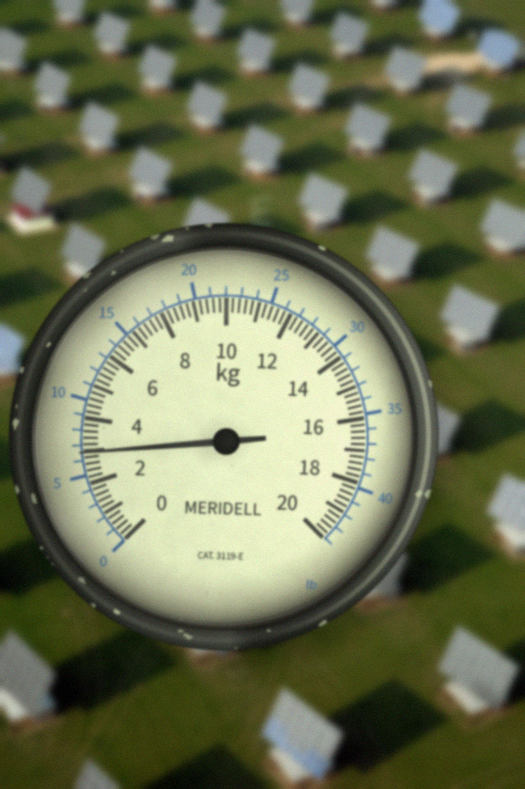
3 (kg)
